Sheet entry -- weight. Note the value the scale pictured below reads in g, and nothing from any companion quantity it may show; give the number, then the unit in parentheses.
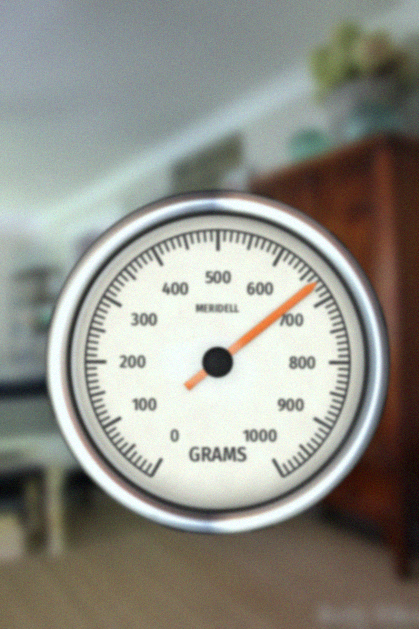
670 (g)
